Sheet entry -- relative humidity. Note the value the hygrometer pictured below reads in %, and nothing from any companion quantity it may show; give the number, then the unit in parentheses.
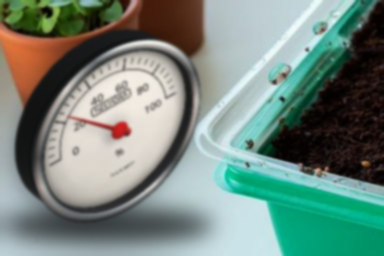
24 (%)
